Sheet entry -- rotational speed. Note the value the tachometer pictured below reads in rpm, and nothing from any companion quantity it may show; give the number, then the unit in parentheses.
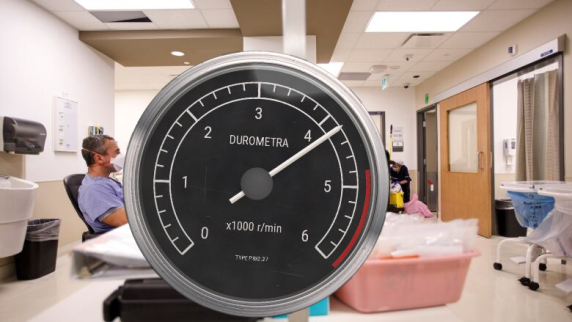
4200 (rpm)
